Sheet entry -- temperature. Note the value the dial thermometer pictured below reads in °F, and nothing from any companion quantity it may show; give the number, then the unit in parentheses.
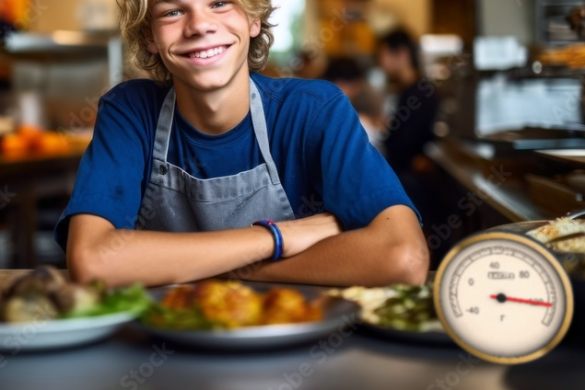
120 (°F)
